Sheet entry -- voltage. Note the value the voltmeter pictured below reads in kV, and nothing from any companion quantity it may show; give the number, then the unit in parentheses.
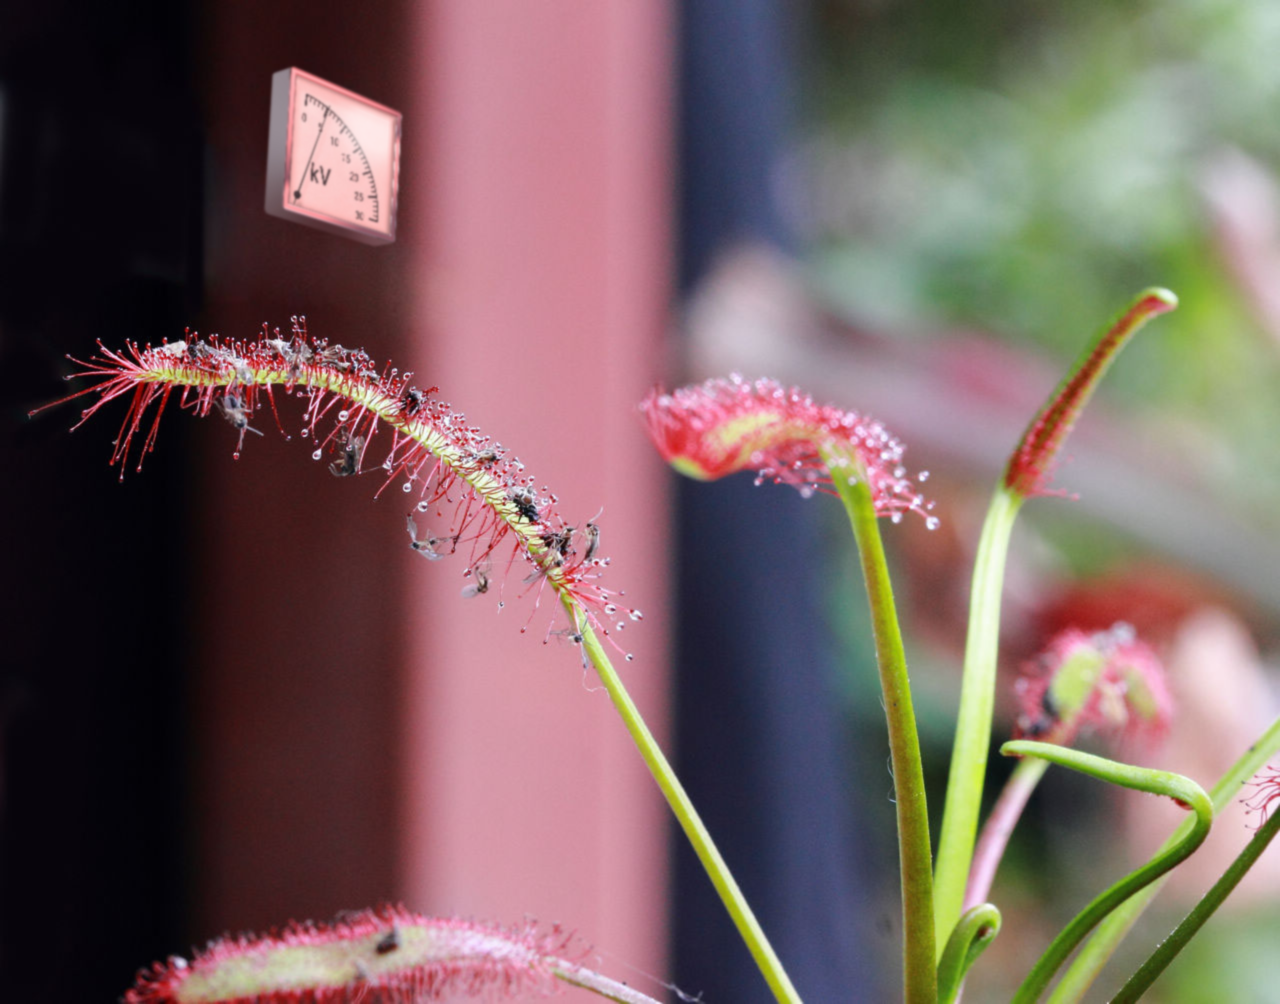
5 (kV)
